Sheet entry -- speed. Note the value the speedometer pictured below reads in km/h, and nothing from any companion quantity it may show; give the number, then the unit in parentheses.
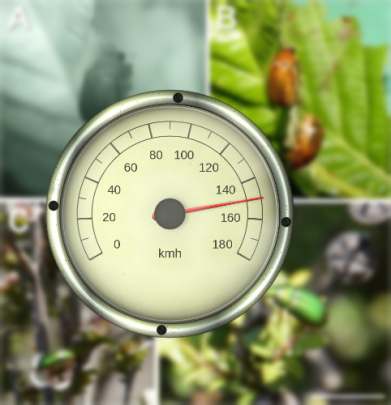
150 (km/h)
